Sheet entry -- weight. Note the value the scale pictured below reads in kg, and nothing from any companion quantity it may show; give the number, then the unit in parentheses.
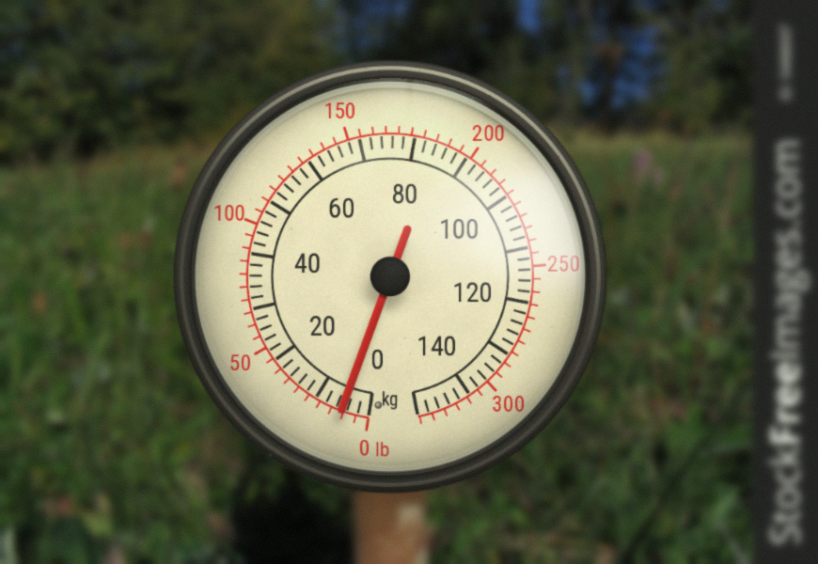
5 (kg)
